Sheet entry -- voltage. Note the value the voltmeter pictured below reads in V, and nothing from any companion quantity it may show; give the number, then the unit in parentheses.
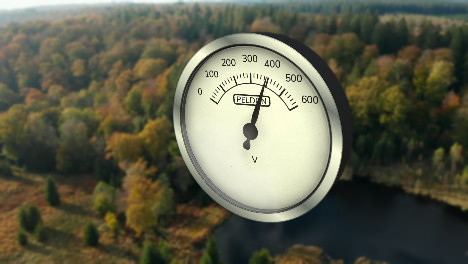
400 (V)
